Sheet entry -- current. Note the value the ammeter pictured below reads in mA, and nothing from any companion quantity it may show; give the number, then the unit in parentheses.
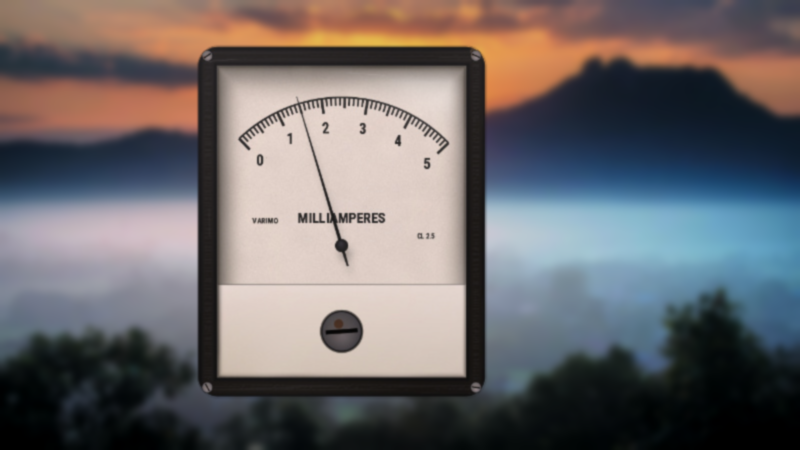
1.5 (mA)
